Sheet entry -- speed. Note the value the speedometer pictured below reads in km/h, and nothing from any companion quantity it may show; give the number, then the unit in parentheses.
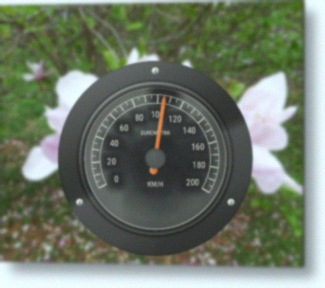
105 (km/h)
